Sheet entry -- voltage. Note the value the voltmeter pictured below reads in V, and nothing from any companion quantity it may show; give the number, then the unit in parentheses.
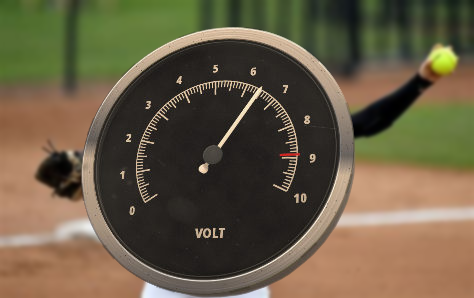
6.5 (V)
